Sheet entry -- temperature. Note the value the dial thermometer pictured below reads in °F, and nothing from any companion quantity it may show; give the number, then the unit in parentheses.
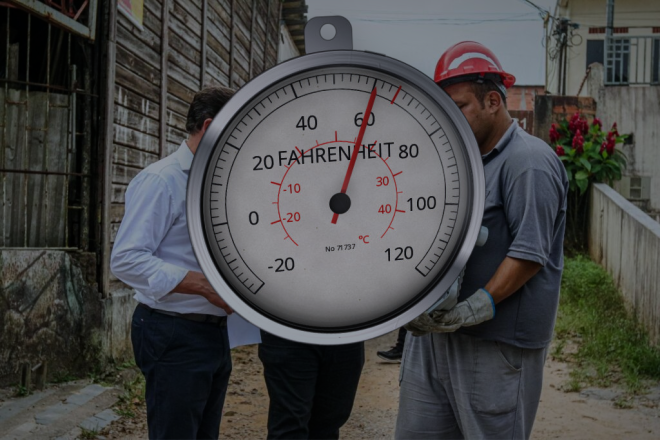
60 (°F)
